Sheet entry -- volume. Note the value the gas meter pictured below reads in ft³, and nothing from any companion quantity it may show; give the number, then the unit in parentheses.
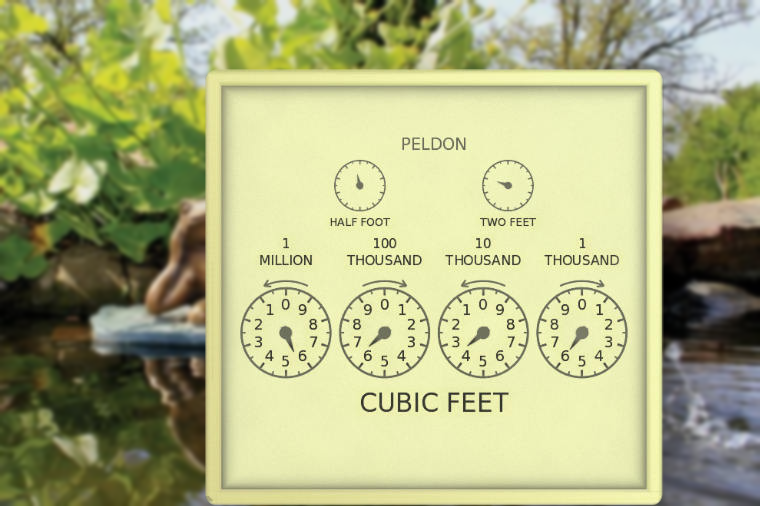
563600 (ft³)
